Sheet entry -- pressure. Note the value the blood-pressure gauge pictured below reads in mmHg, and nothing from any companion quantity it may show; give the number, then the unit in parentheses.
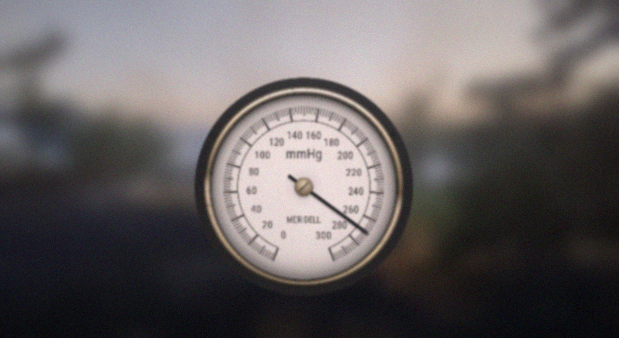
270 (mmHg)
